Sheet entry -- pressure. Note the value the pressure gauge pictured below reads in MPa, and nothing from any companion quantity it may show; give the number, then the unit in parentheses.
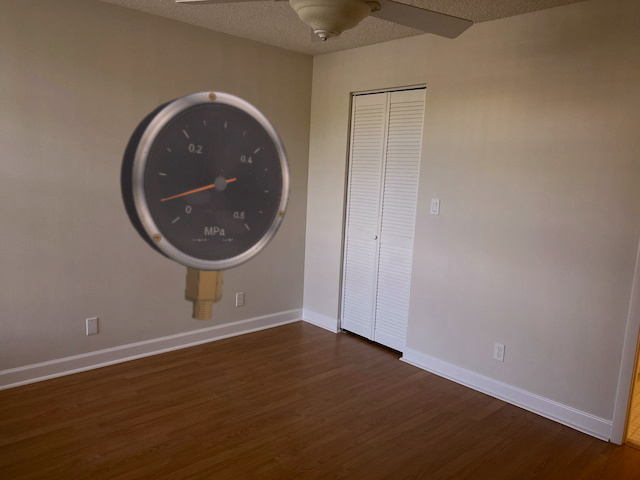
0.05 (MPa)
